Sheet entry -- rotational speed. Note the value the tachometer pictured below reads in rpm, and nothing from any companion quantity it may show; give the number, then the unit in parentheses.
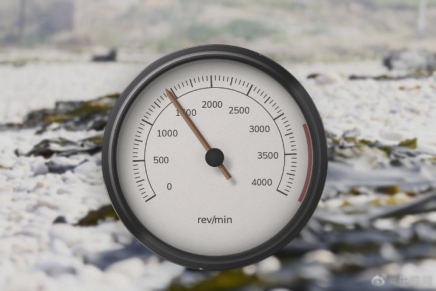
1450 (rpm)
